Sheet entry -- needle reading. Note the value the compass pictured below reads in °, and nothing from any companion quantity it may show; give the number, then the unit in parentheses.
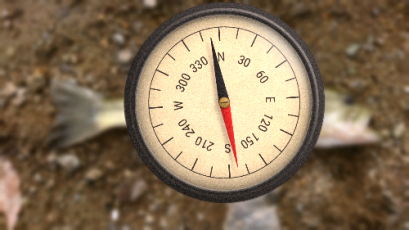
172.5 (°)
